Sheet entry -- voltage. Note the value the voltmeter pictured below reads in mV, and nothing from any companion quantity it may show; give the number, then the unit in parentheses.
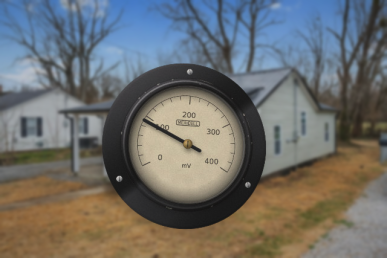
90 (mV)
